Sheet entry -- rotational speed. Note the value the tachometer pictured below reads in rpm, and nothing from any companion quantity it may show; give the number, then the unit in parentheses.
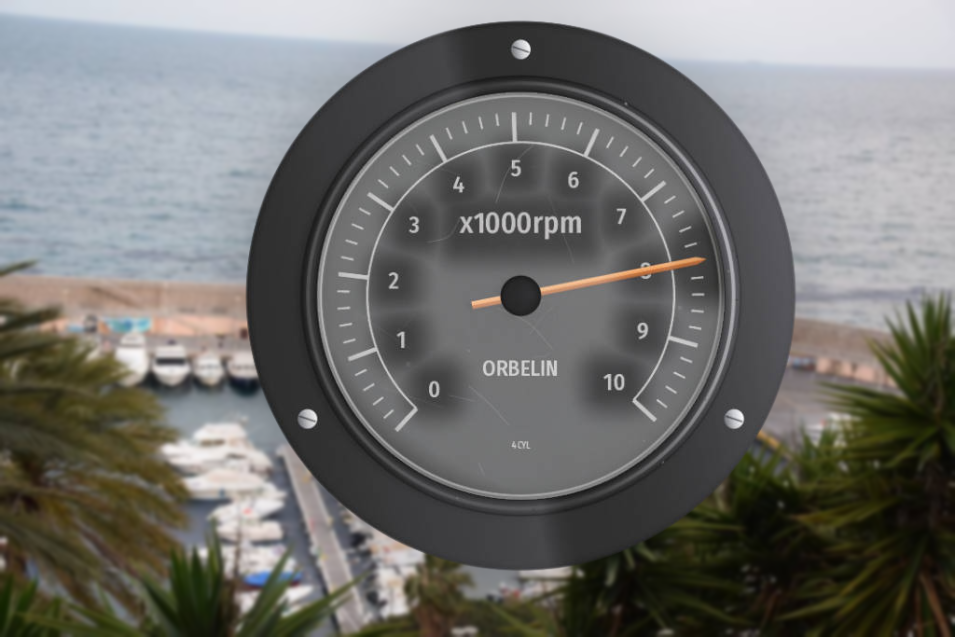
8000 (rpm)
